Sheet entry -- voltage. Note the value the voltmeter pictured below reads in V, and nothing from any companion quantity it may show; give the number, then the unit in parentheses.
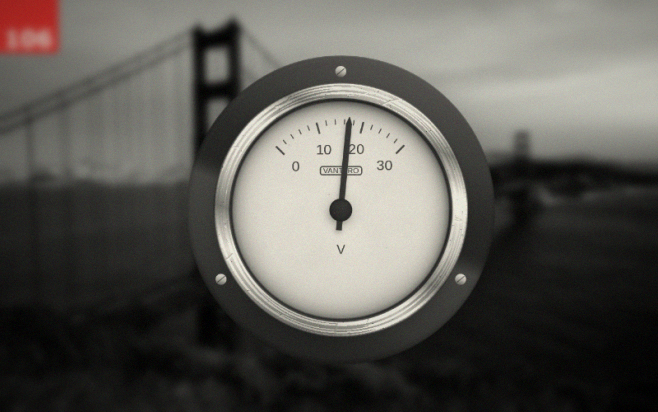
17 (V)
